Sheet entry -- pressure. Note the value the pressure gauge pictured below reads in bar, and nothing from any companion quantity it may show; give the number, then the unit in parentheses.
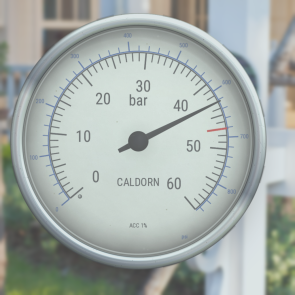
43 (bar)
